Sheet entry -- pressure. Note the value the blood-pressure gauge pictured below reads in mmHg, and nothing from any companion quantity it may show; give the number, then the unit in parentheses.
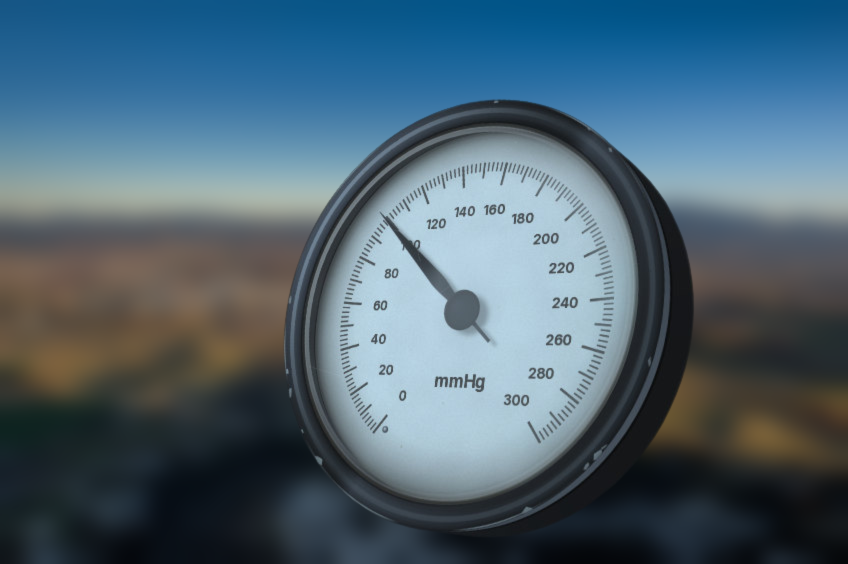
100 (mmHg)
